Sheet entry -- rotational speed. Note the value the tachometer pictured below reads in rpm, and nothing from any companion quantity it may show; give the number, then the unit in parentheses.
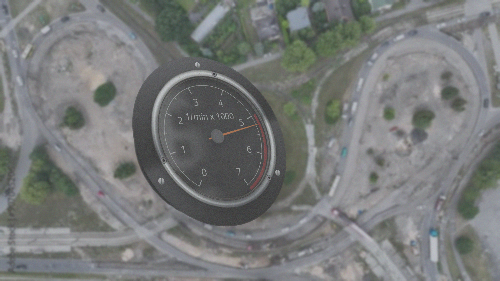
5250 (rpm)
